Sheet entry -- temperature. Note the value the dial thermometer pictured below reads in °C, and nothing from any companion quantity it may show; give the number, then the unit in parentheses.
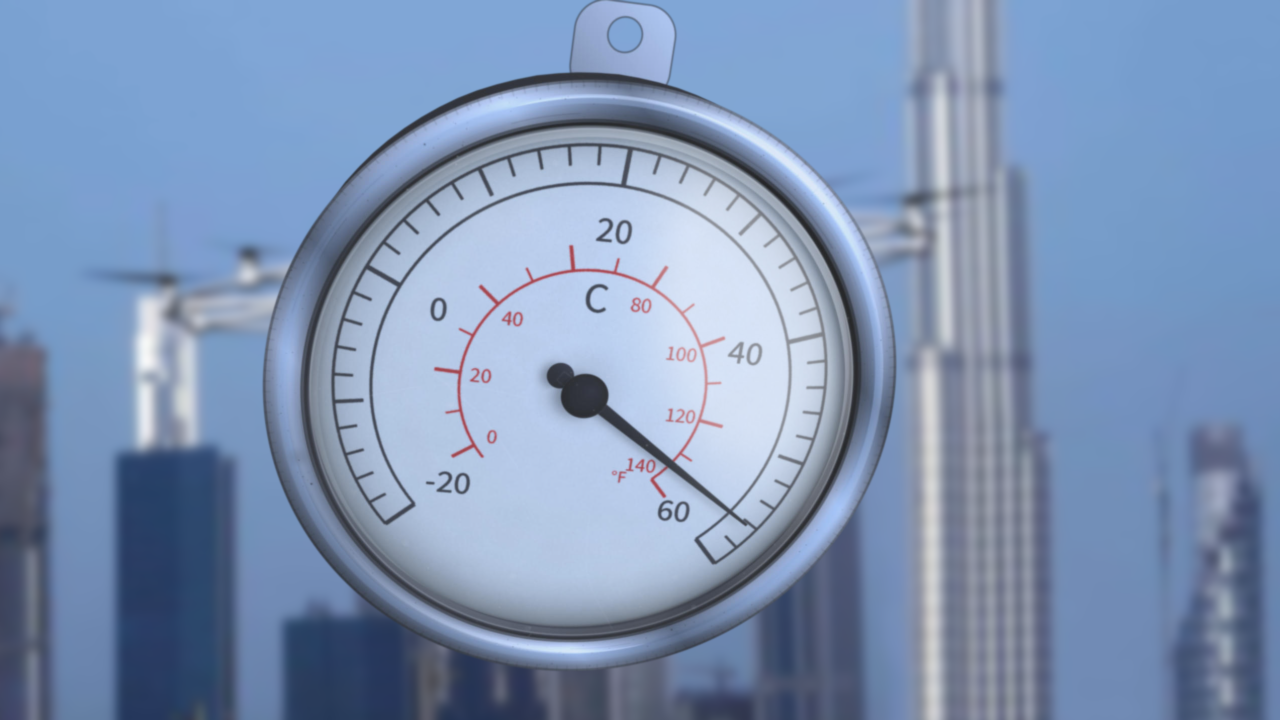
56 (°C)
